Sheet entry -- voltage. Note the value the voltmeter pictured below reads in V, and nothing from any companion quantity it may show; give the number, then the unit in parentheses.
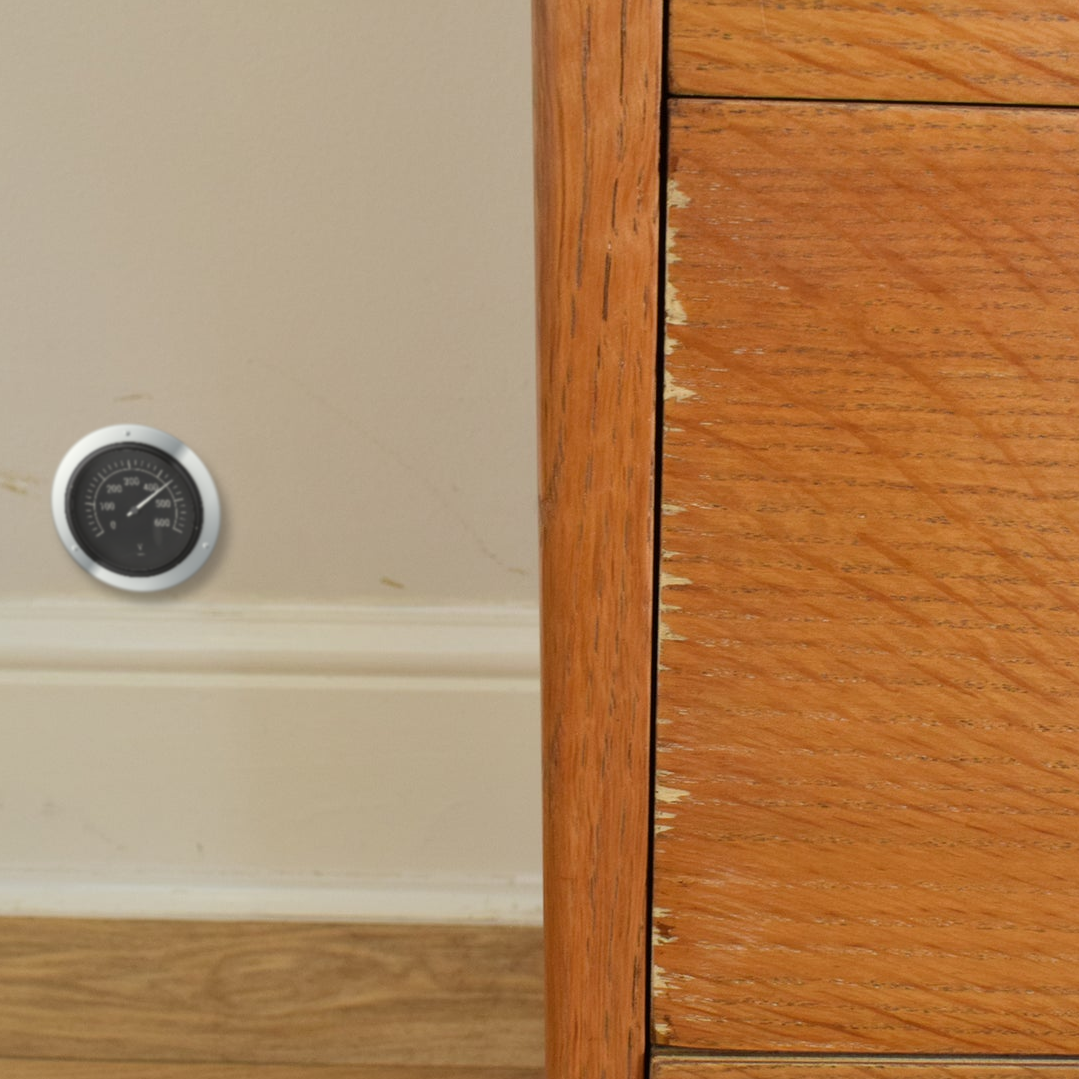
440 (V)
